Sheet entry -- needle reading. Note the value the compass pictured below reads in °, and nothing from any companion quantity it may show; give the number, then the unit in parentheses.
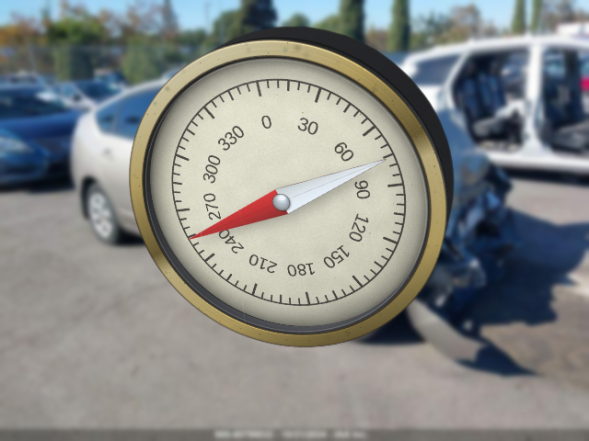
255 (°)
